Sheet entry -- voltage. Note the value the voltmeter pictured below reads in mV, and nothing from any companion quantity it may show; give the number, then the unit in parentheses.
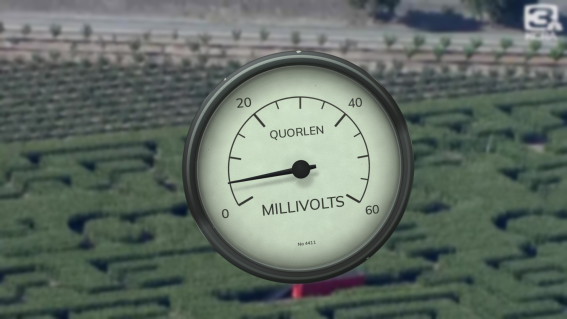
5 (mV)
